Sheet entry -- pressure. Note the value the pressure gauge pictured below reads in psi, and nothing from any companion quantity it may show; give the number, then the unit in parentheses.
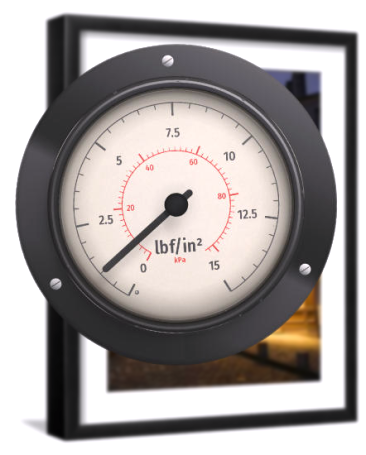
1 (psi)
